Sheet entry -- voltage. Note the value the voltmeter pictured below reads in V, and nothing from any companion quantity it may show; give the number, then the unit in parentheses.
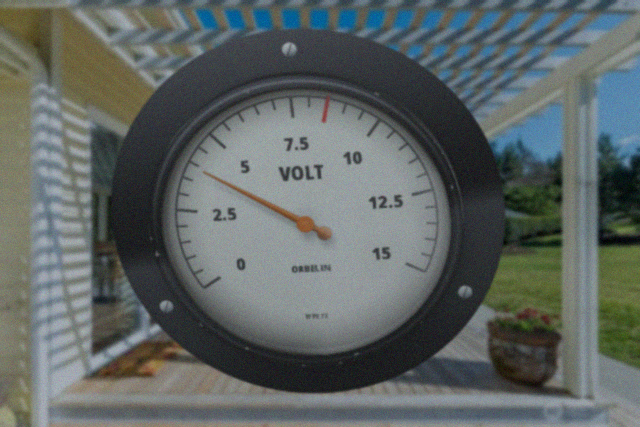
4 (V)
